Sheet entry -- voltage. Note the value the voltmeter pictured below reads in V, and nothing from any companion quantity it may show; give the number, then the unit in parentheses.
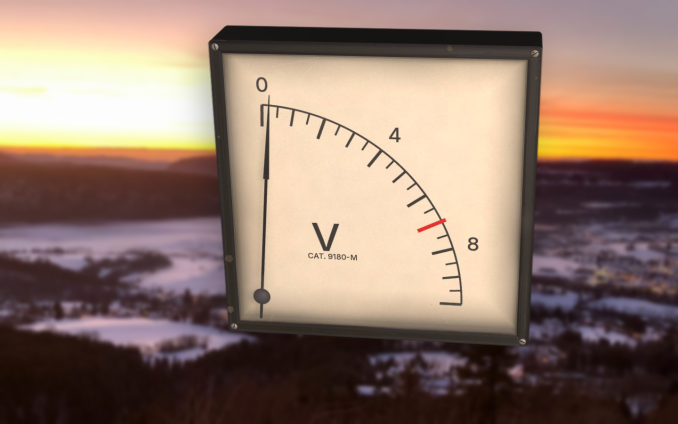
0.25 (V)
